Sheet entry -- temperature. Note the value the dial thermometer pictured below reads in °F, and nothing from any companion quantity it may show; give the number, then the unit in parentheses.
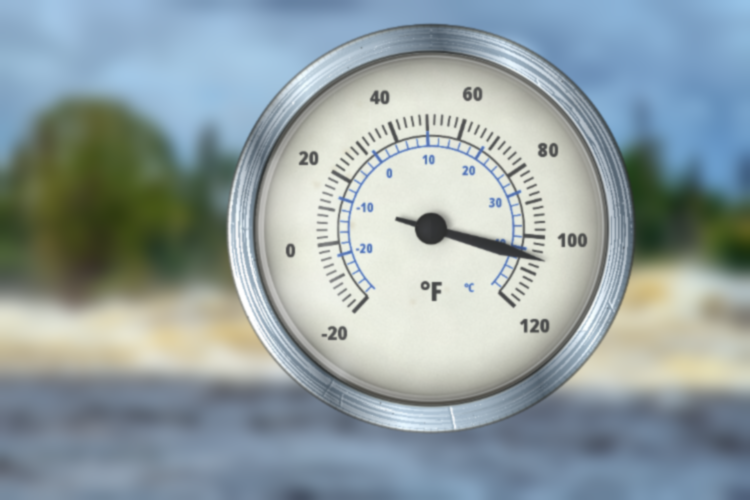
106 (°F)
